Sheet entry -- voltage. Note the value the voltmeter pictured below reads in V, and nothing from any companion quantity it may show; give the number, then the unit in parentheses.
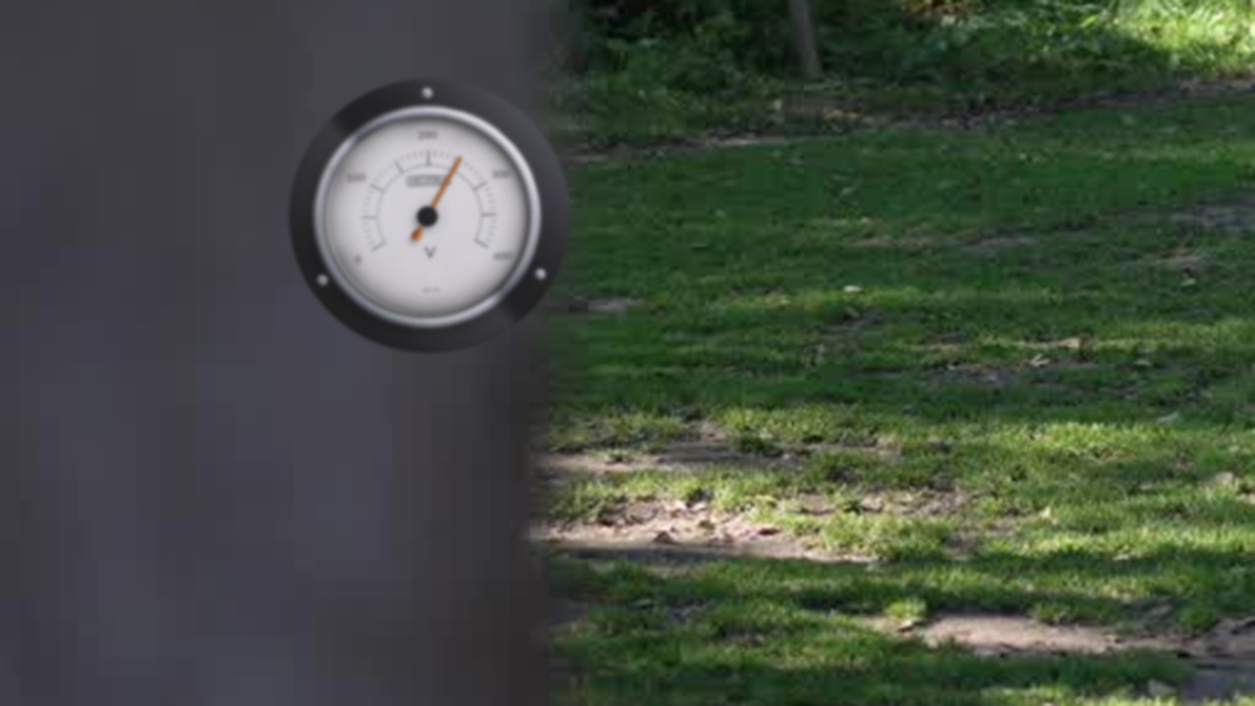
250 (V)
